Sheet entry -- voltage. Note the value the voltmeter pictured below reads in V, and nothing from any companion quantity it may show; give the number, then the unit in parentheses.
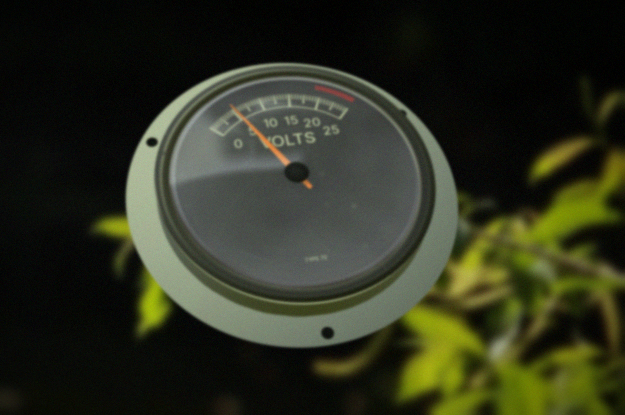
5 (V)
